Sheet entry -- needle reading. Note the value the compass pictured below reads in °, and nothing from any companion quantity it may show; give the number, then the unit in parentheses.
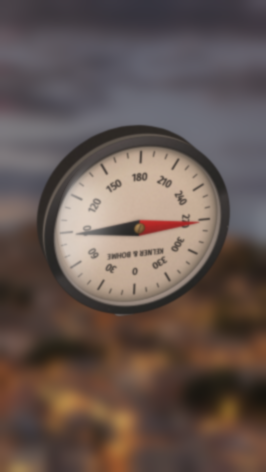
270 (°)
